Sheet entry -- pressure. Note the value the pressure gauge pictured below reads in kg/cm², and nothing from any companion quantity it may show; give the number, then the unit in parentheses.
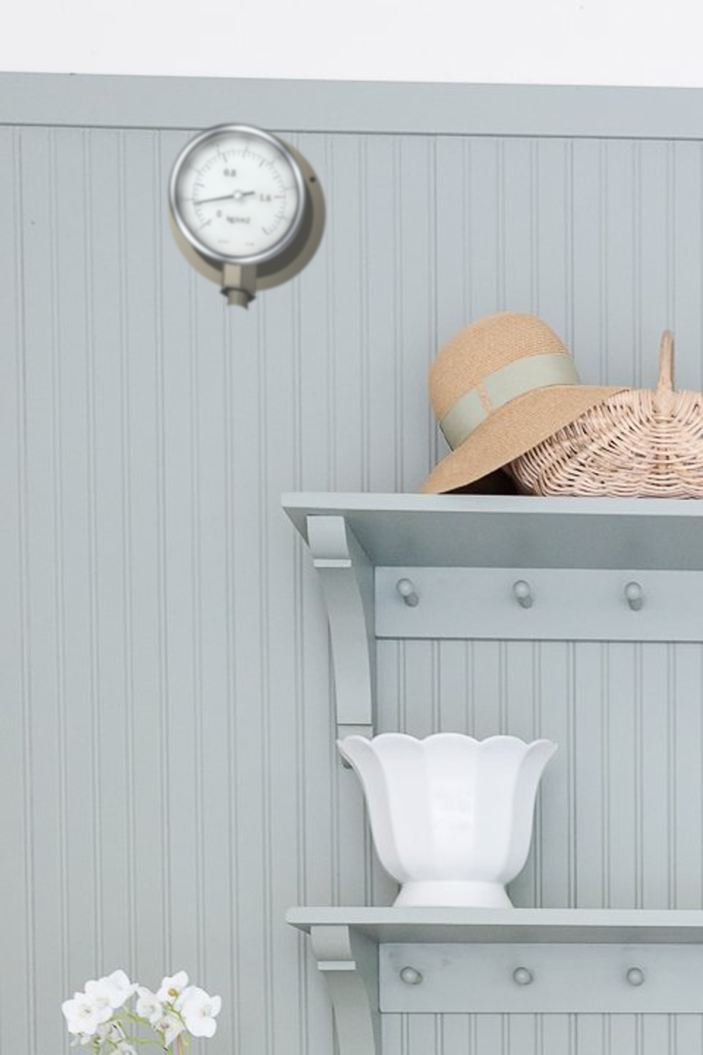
0.2 (kg/cm²)
